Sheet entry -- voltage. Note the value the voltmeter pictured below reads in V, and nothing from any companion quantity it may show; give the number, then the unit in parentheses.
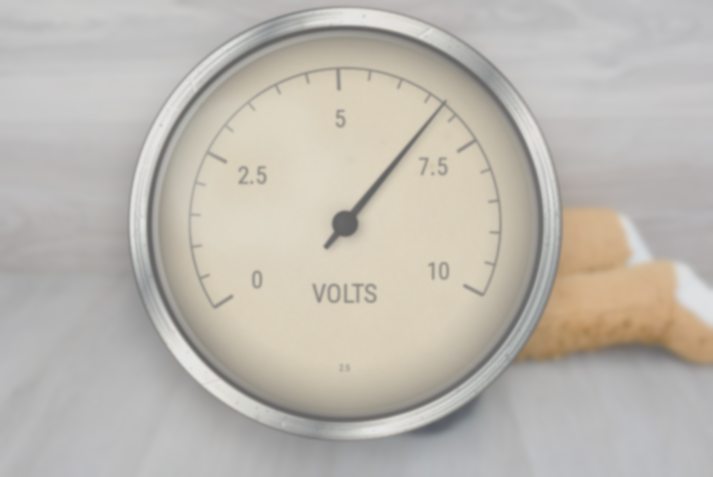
6.75 (V)
